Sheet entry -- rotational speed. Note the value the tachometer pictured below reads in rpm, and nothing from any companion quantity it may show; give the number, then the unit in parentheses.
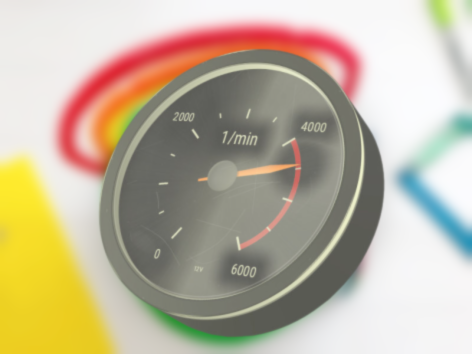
4500 (rpm)
